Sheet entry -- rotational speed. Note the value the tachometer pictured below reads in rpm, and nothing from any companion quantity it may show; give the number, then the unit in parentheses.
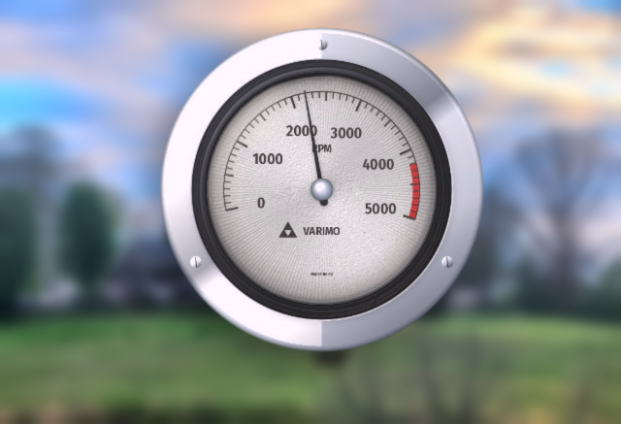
2200 (rpm)
